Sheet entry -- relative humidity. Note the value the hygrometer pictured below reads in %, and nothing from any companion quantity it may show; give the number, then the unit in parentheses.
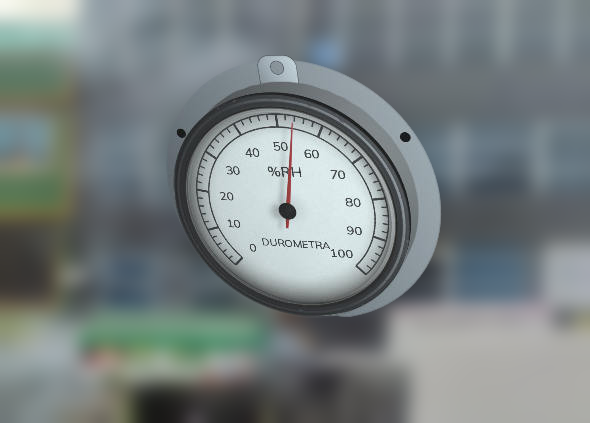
54 (%)
